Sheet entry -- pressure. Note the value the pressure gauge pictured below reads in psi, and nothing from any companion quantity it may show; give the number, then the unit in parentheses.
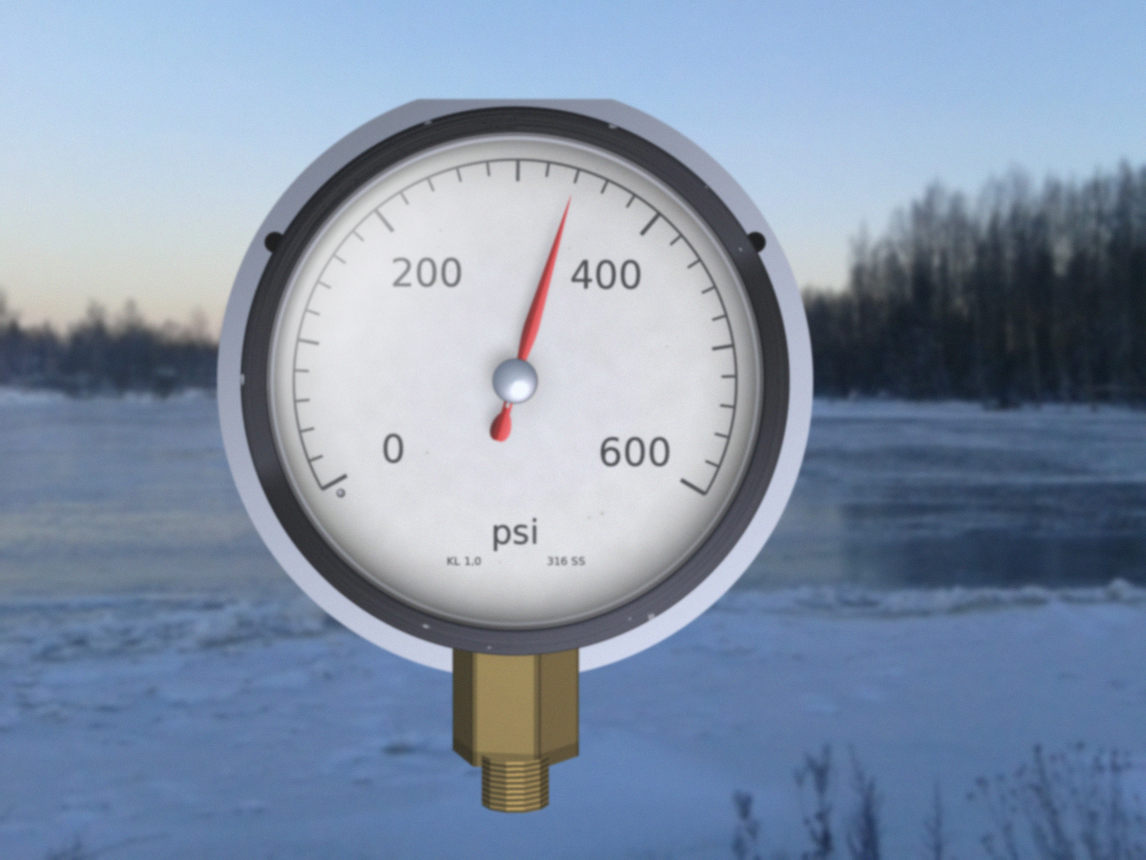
340 (psi)
